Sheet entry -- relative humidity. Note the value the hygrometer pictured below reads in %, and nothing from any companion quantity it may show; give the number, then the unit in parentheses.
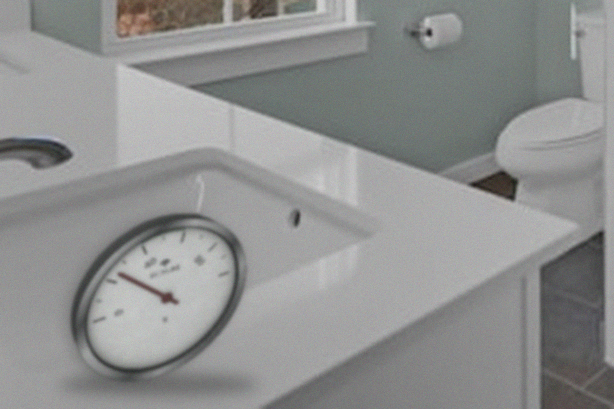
25 (%)
